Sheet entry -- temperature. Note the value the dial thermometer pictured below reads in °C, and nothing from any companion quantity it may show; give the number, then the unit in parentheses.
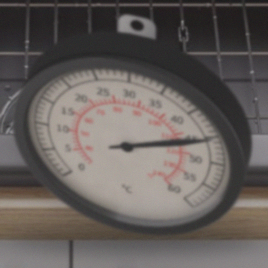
45 (°C)
